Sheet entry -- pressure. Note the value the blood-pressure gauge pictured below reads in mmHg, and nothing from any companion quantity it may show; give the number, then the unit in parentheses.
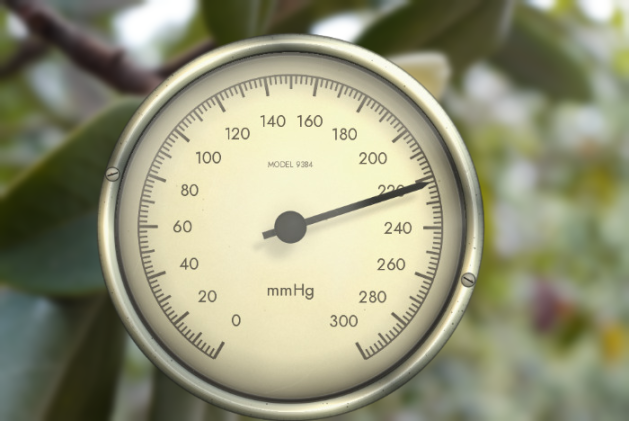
222 (mmHg)
